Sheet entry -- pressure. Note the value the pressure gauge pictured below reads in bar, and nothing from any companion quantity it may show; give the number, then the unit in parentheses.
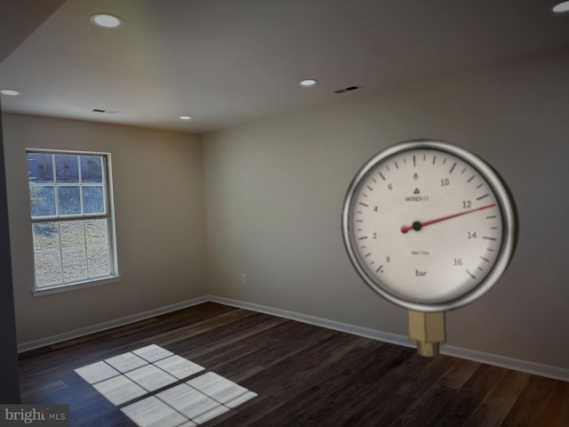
12.5 (bar)
